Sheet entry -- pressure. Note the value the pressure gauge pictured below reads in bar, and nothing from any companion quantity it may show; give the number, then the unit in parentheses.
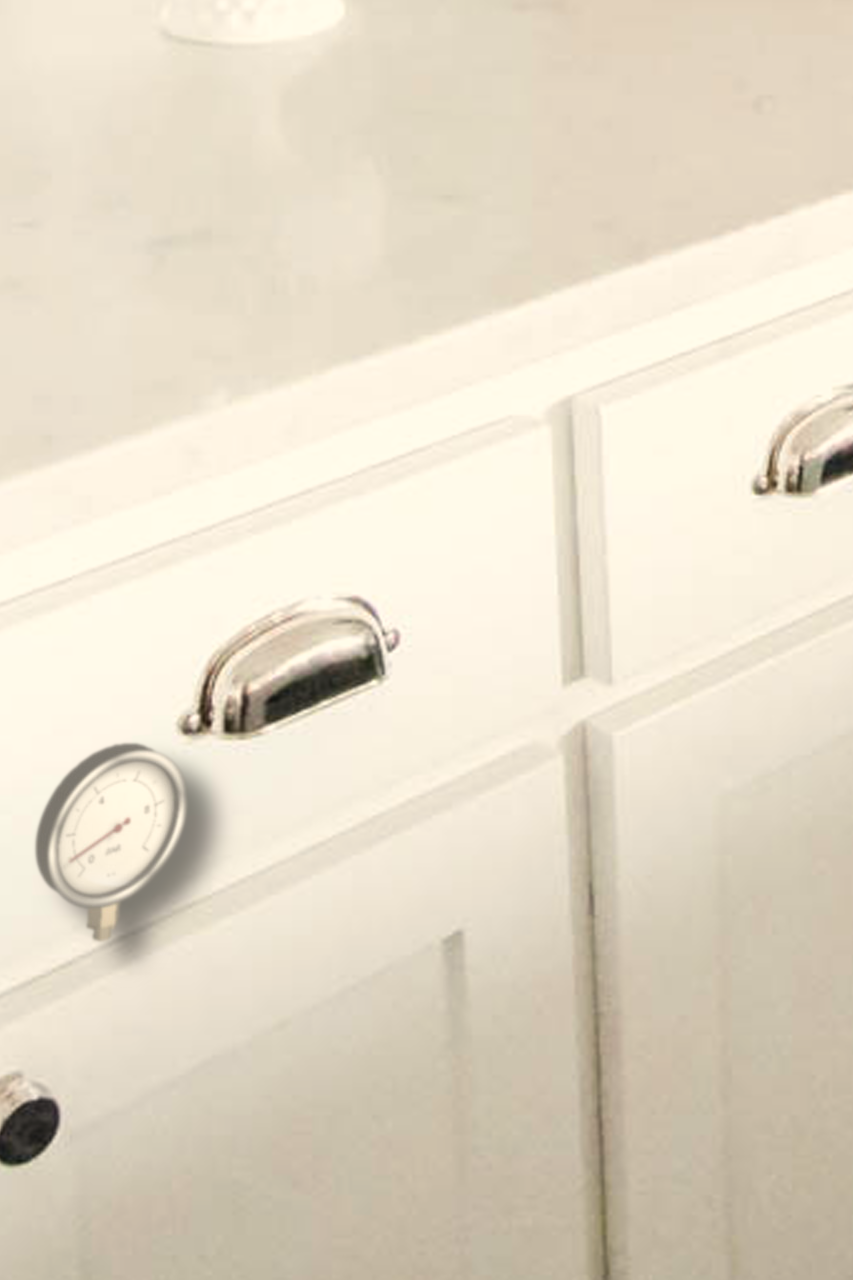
1 (bar)
